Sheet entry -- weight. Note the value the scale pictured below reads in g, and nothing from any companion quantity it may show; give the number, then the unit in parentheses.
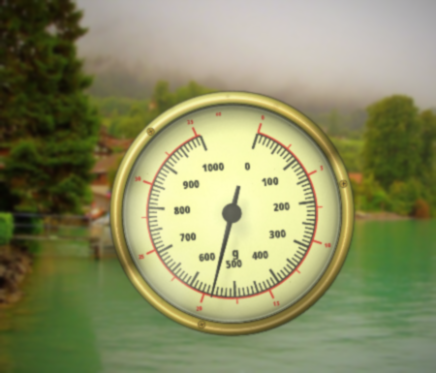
550 (g)
